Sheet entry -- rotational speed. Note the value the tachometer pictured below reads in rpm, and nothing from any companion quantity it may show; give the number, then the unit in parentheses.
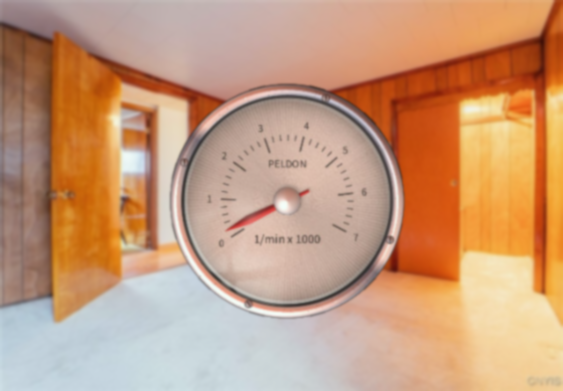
200 (rpm)
